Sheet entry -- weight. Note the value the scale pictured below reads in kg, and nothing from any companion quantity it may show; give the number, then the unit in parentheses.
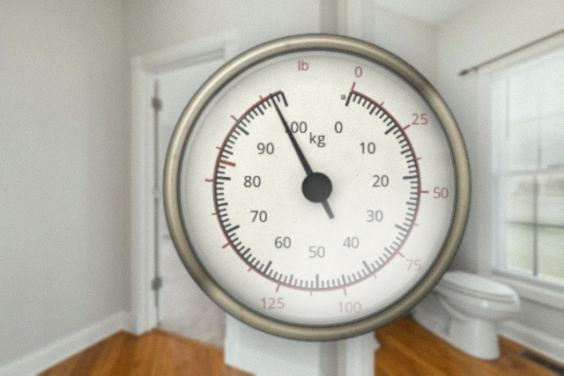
98 (kg)
